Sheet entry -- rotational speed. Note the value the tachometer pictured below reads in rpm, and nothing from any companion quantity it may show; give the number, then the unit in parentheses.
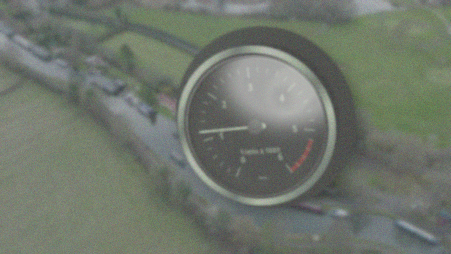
1200 (rpm)
